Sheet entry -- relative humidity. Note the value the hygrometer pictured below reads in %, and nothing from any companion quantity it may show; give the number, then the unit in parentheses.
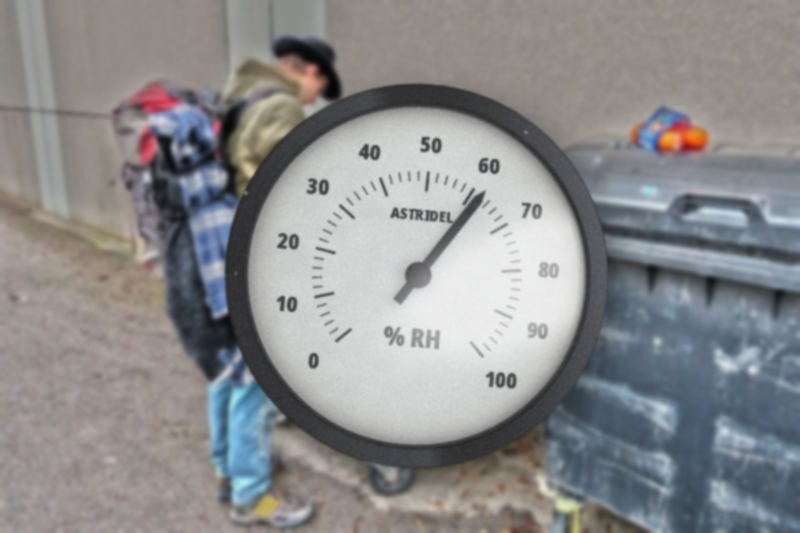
62 (%)
